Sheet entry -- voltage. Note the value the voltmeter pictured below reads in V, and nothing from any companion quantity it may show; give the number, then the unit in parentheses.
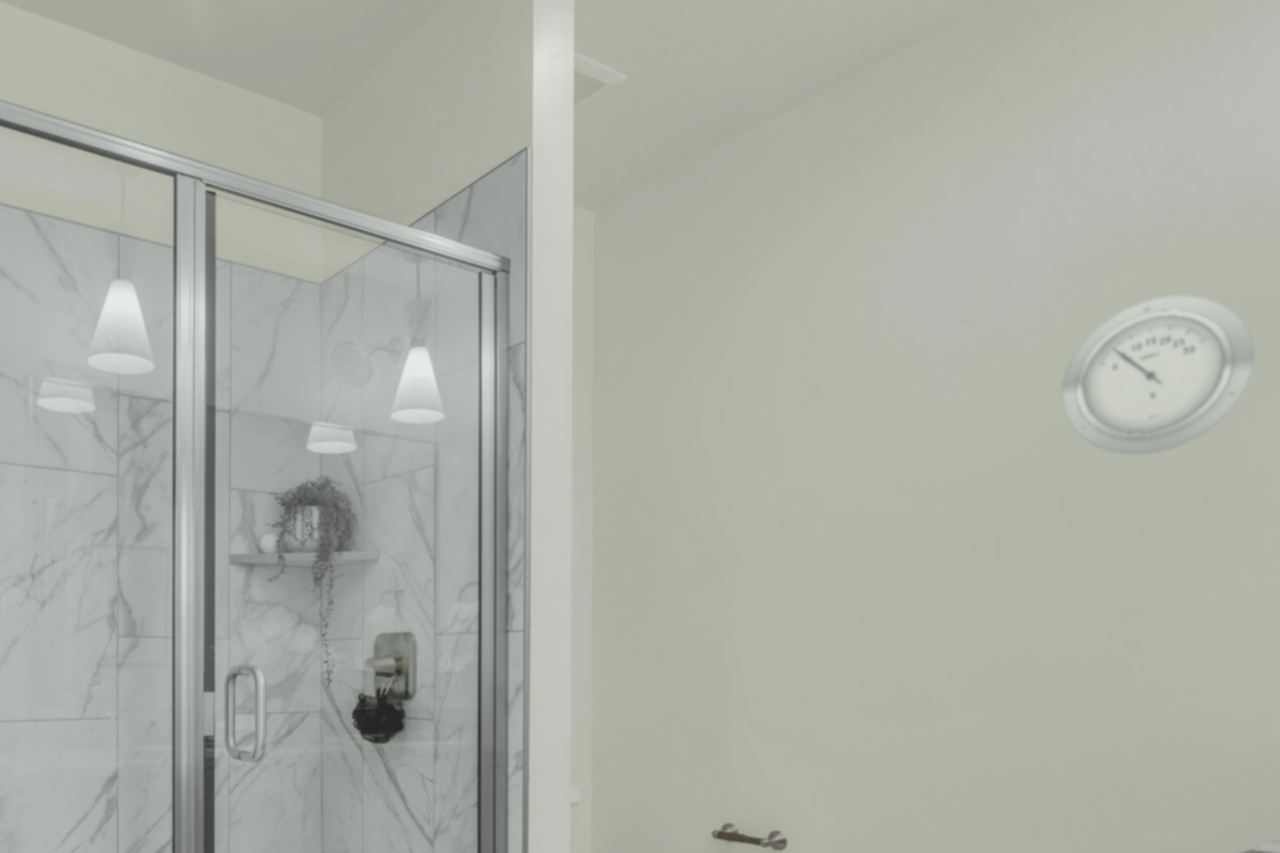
5 (V)
